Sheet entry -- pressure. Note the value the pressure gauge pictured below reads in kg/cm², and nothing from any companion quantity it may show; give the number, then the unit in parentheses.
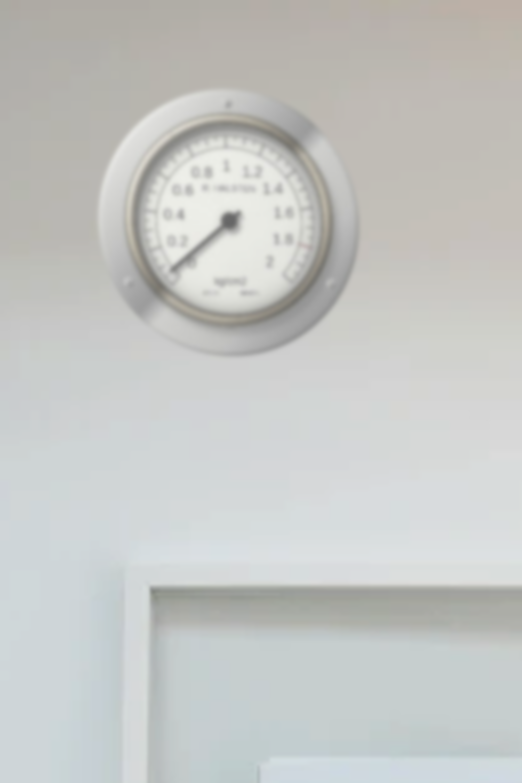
0.05 (kg/cm²)
